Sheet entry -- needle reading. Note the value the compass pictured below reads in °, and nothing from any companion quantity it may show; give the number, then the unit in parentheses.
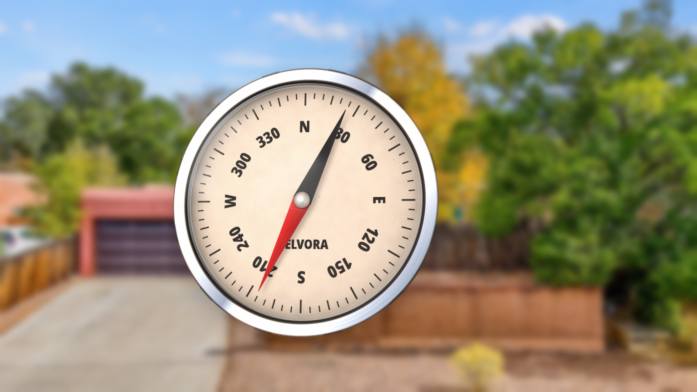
205 (°)
